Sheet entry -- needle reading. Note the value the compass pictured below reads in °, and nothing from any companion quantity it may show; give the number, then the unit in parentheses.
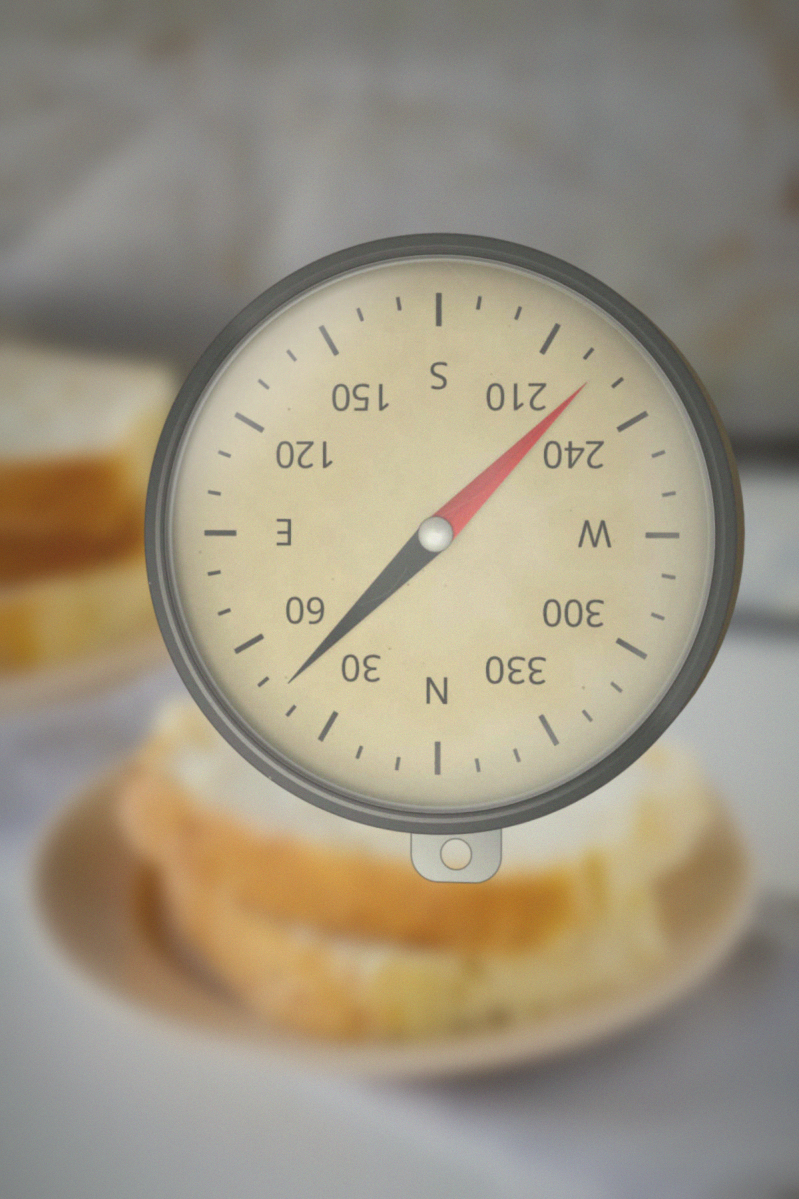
225 (°)
